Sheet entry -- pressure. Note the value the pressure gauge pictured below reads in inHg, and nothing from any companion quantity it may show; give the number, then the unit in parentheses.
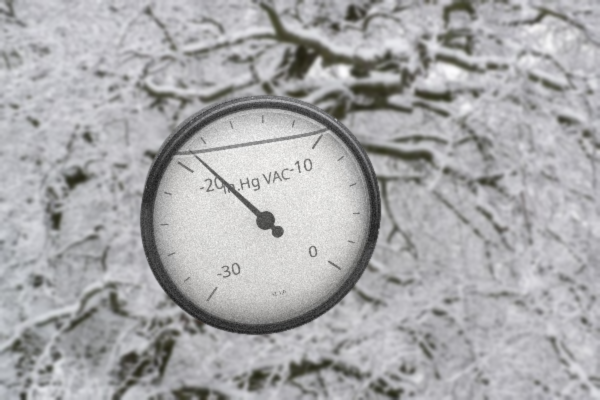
-19 (inHg)
